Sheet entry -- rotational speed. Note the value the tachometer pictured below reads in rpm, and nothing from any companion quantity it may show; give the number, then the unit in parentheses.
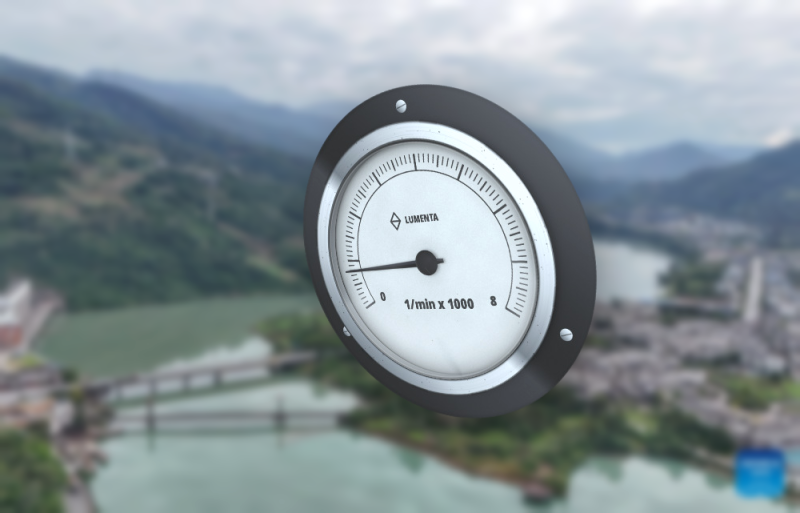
800 (rpm)
